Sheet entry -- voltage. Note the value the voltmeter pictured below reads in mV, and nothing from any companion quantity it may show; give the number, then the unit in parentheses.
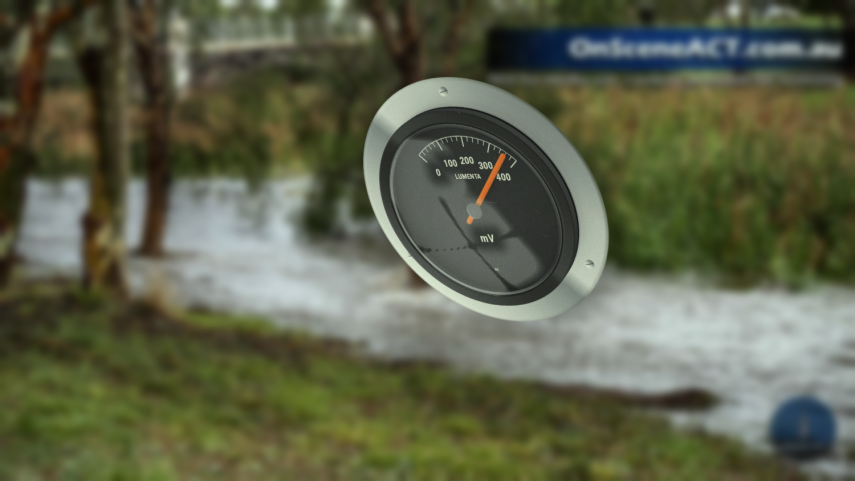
360 (mV)
